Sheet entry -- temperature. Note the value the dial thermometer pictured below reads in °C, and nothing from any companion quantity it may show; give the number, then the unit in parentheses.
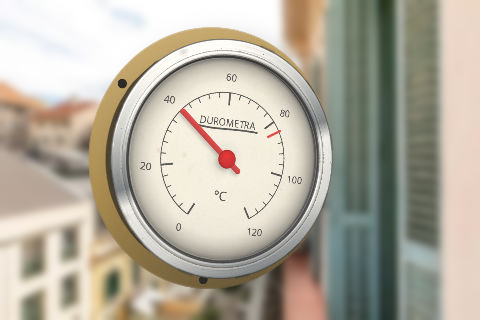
40 (°C)
